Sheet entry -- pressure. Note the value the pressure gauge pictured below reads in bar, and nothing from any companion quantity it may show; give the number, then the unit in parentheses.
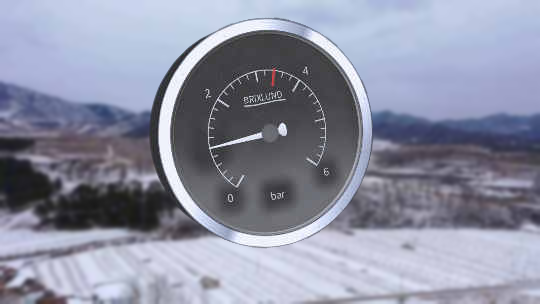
1 (bar)
